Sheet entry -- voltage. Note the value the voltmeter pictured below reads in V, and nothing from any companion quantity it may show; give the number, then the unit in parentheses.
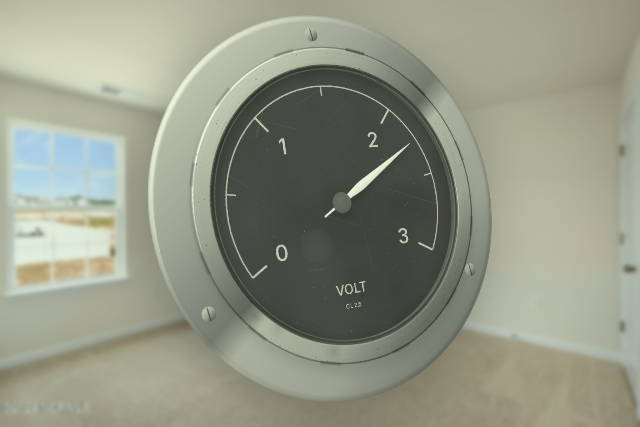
2.25 (V)
